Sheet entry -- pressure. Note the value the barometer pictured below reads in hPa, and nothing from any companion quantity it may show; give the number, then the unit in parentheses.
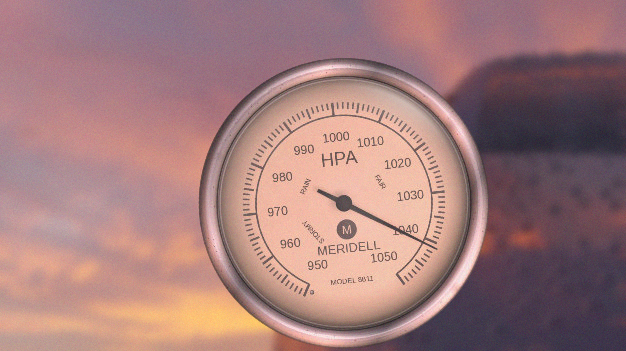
1041 (hPa)
